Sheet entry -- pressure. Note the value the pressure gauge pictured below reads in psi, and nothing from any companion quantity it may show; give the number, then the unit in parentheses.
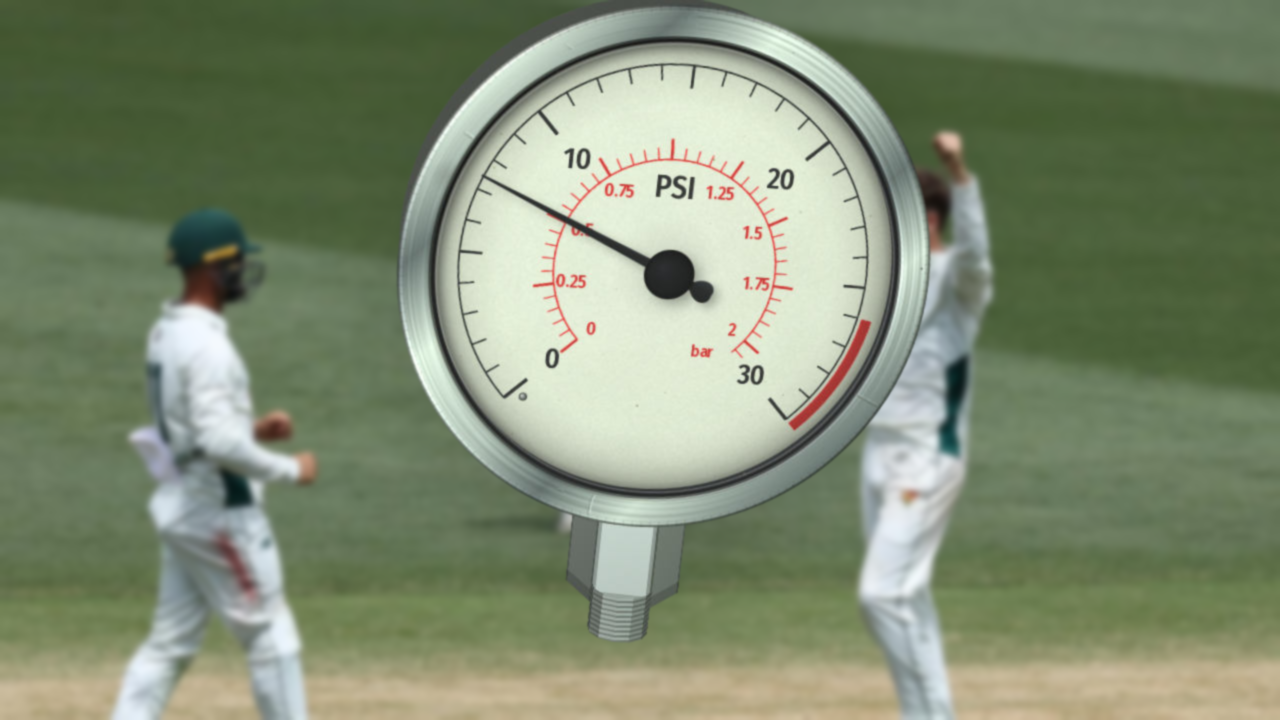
7.5 (psi)
